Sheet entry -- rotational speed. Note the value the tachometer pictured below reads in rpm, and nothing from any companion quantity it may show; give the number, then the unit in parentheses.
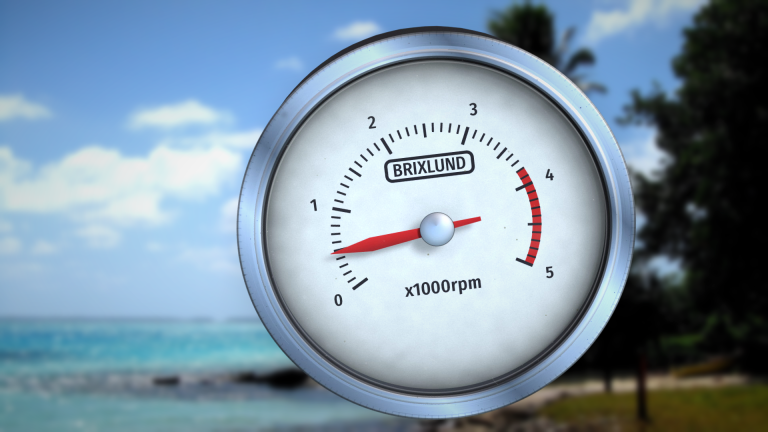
500 (rpm)
